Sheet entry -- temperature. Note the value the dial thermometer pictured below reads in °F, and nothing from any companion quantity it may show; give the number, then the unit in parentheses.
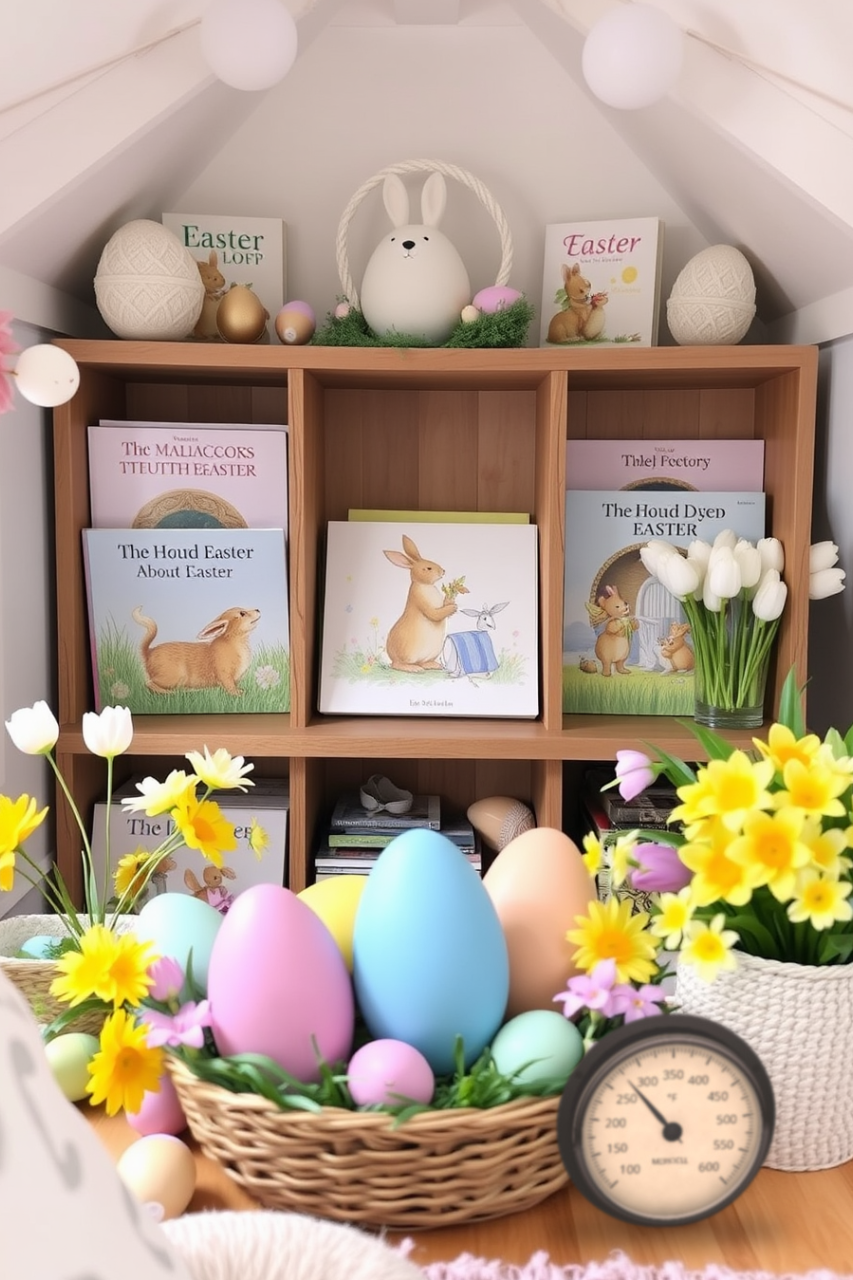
275 (°F)
